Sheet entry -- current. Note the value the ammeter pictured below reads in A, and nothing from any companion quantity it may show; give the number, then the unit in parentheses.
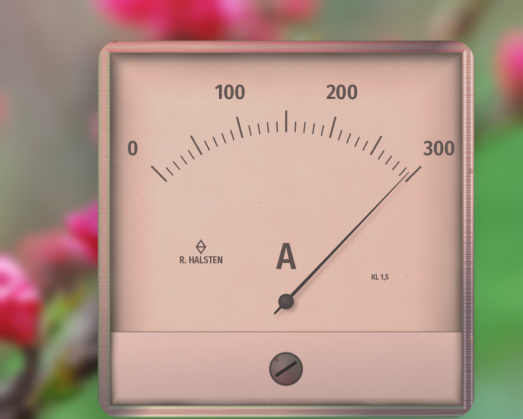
295 (A)
